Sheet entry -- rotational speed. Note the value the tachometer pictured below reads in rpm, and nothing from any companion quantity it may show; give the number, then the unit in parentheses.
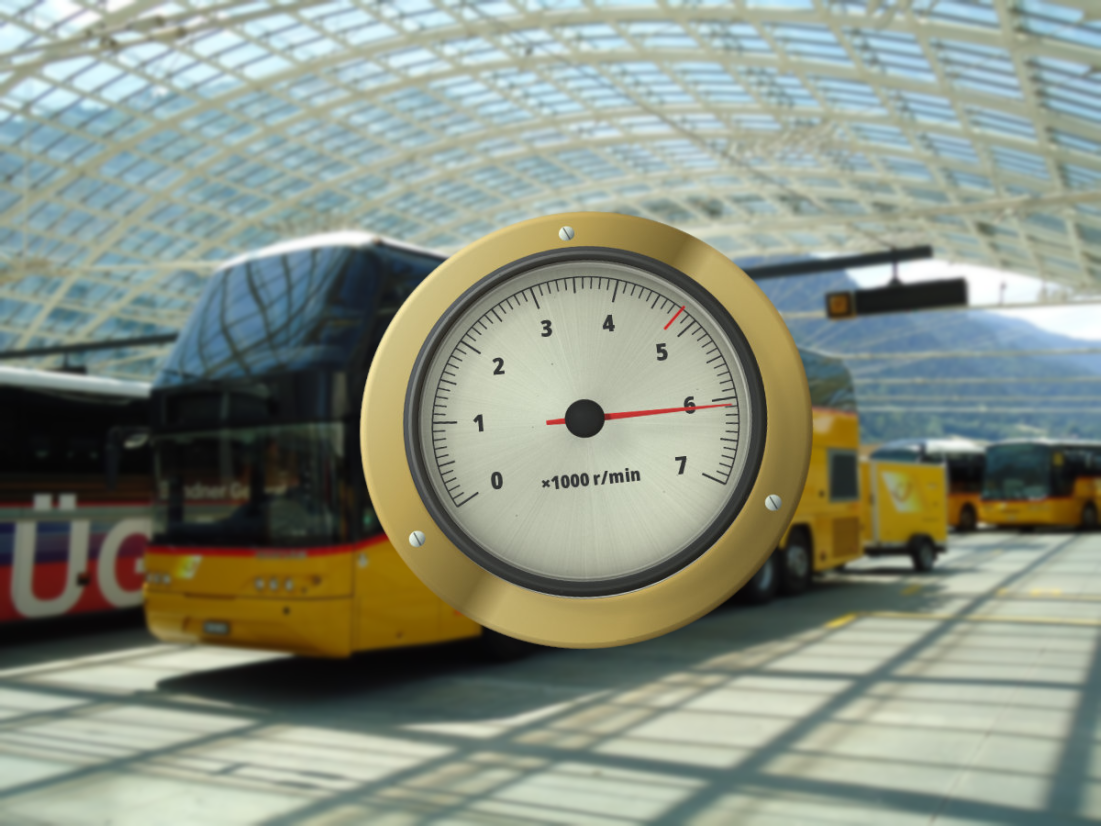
6100 (rpm)
